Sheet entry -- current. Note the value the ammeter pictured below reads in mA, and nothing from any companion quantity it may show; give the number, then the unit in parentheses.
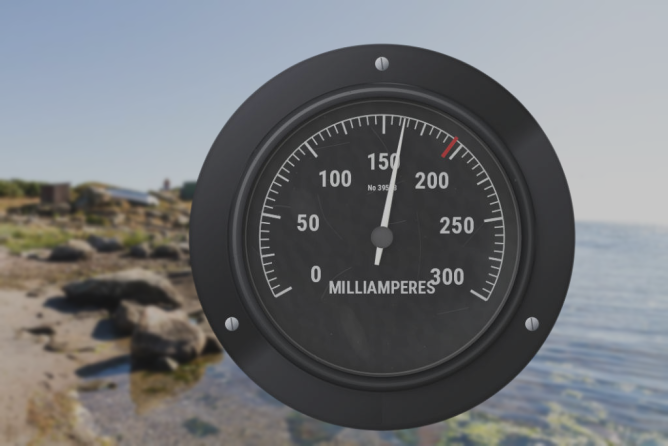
162.5 (mA)
